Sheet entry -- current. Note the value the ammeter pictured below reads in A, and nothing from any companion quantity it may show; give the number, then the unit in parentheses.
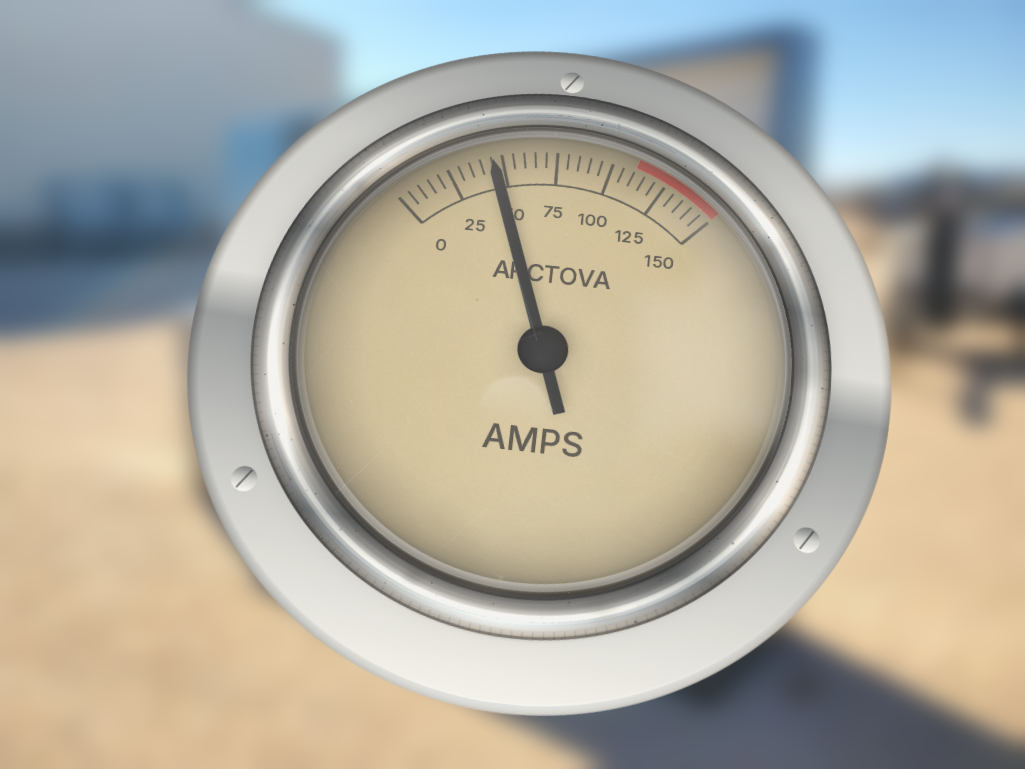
45 (A)
